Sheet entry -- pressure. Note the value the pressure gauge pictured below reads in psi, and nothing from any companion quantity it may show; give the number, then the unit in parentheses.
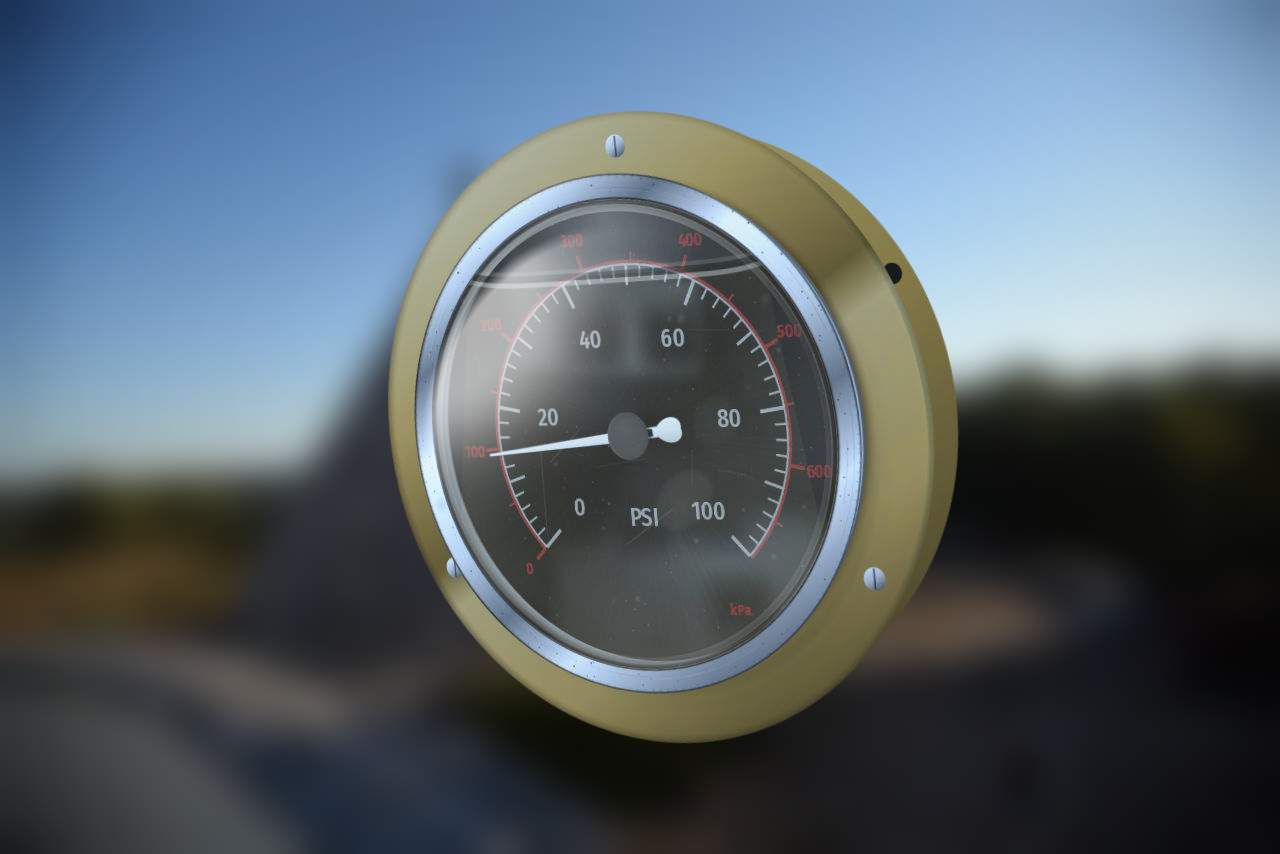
14 (psi)
